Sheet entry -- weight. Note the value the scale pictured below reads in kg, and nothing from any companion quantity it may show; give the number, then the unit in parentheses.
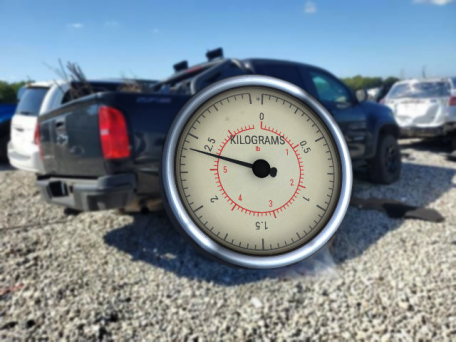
2.4 (kg)
